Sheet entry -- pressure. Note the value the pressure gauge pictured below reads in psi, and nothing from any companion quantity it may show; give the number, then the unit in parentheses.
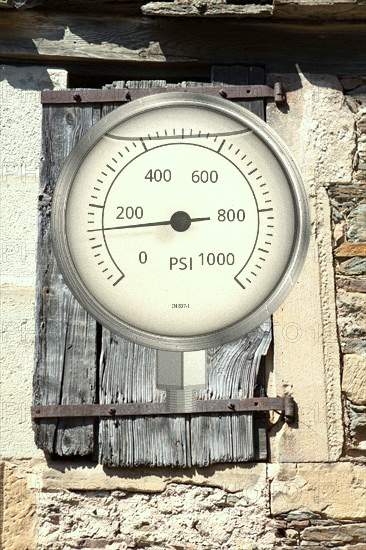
140 (psi)
